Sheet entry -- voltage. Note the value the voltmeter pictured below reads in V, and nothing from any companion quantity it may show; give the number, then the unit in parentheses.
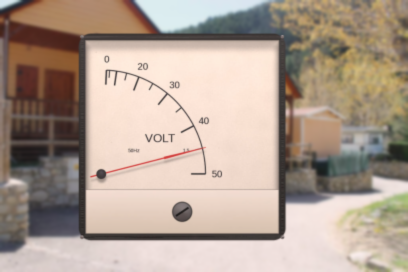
45 (V)
